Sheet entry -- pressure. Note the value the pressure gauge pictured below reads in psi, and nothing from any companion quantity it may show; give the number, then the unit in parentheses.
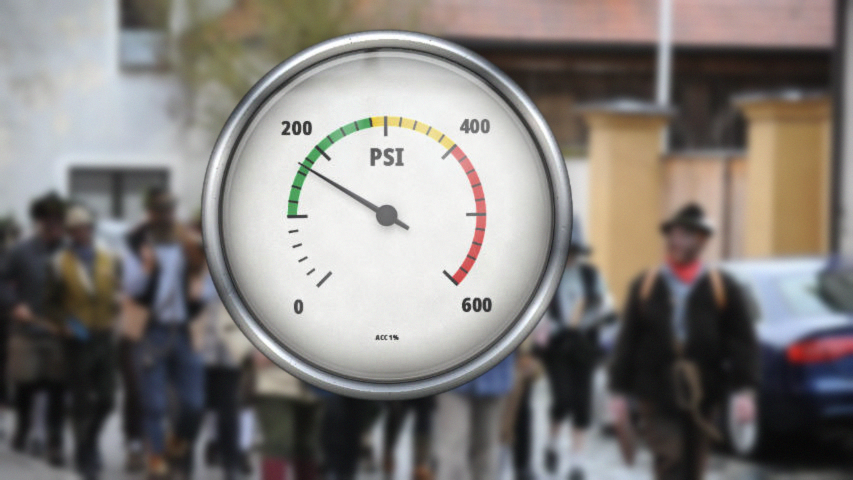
170 (psi)
